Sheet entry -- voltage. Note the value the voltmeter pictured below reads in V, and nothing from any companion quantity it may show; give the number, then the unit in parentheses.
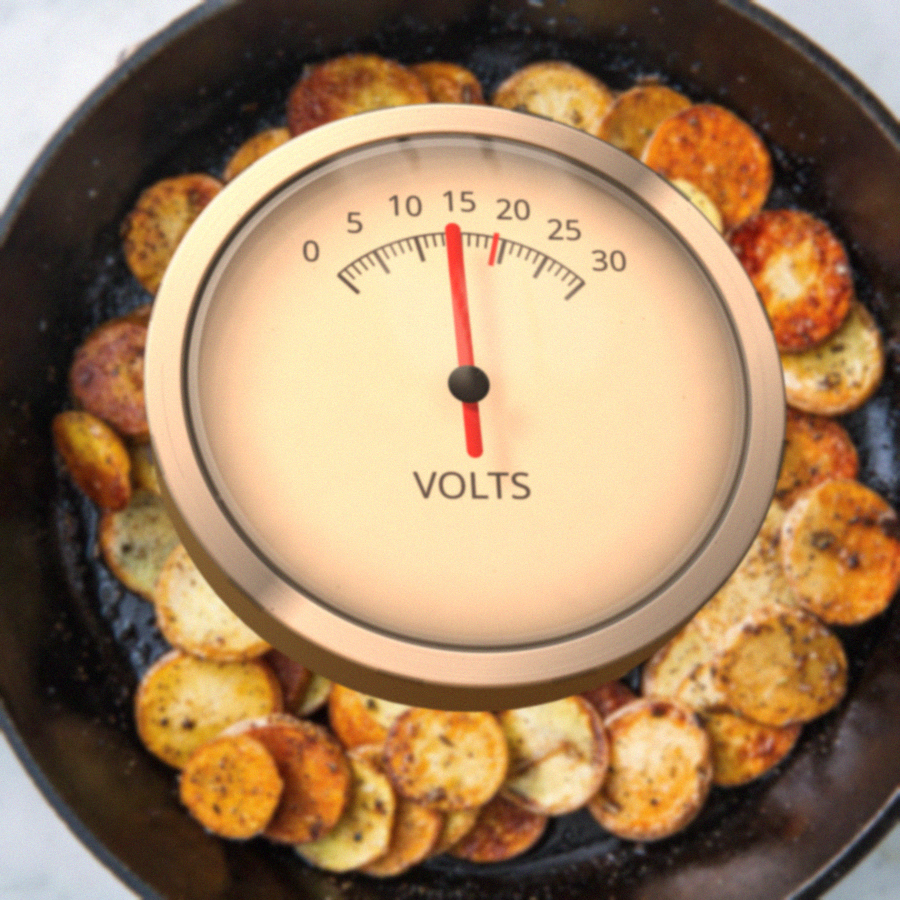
14 (V)
